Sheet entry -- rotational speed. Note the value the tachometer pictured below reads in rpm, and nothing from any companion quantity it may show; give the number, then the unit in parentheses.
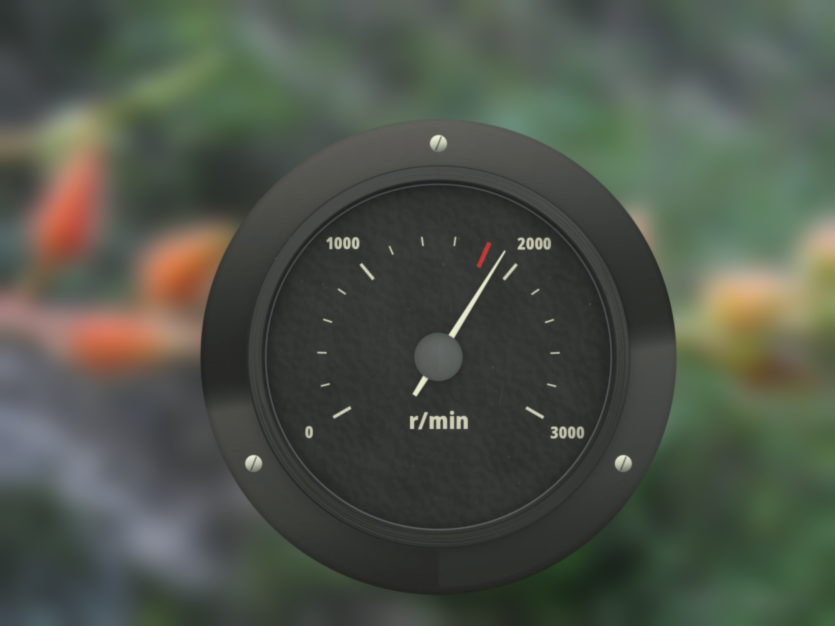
1900 (rpm)
